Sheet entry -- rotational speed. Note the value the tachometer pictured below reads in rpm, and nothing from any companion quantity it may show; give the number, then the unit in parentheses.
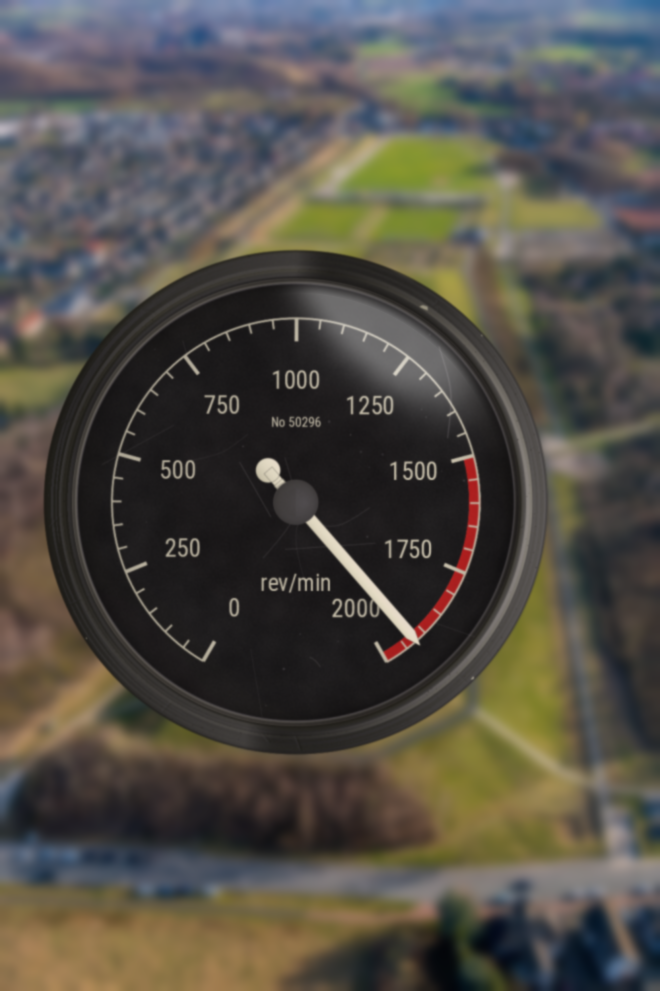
1925 (rpm)
